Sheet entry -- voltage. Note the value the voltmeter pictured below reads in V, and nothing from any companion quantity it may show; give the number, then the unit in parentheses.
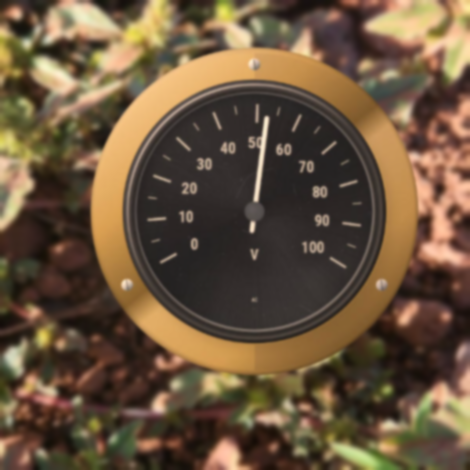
52.5 (V)
